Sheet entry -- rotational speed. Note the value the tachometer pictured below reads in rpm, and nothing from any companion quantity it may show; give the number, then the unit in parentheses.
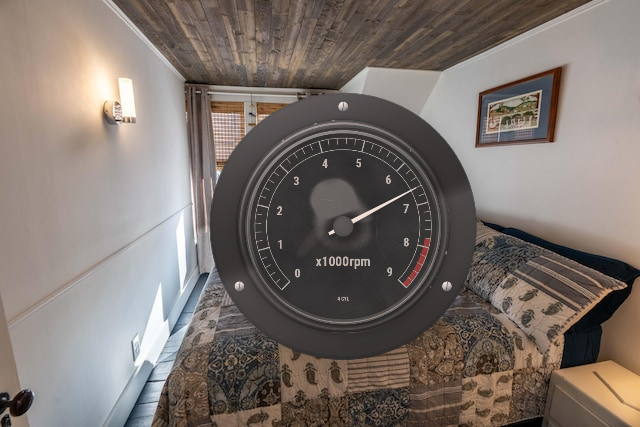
6600 (rpm)
